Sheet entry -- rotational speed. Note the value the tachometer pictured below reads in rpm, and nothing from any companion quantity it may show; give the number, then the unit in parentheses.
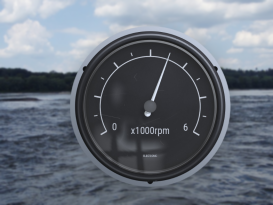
3500 (rpm)
